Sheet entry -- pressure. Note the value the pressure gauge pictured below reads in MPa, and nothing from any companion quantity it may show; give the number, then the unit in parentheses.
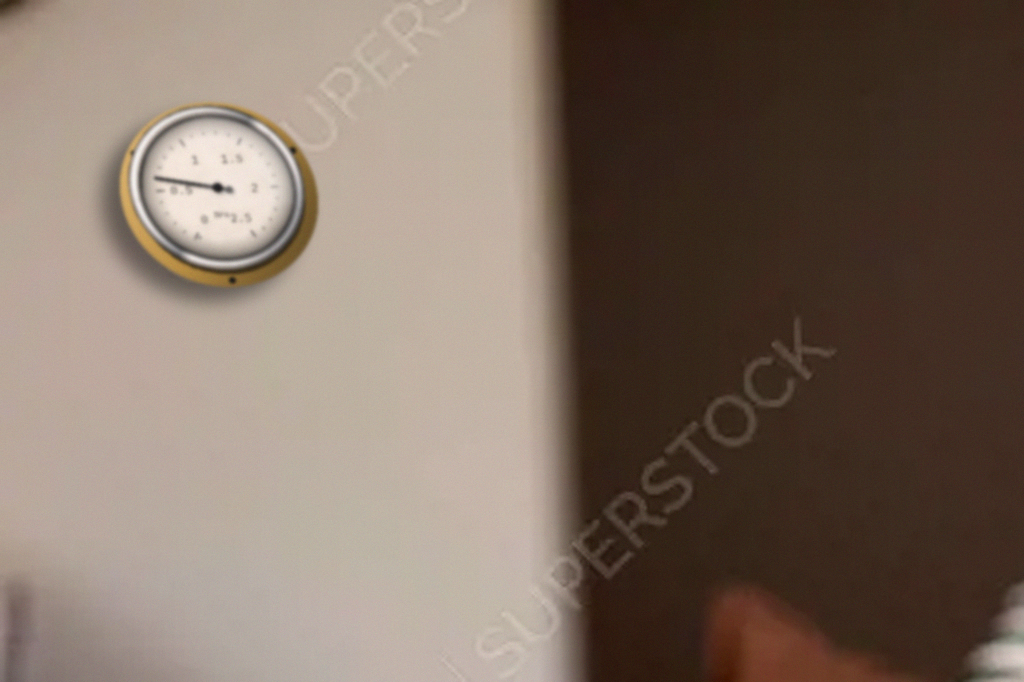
0.6 (MPa)
